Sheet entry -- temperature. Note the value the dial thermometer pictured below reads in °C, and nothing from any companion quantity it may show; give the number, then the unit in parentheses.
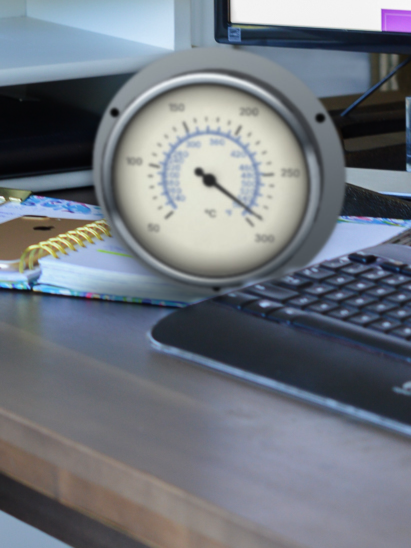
290 (°C)
